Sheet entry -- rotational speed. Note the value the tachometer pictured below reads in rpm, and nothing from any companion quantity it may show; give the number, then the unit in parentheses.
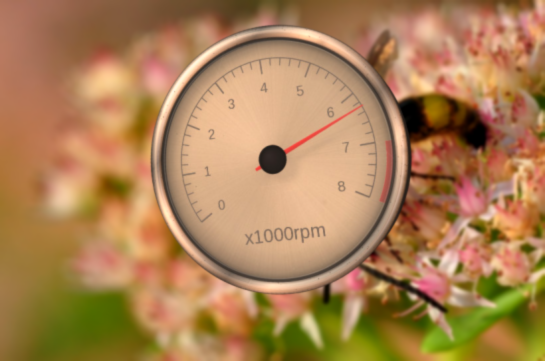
6300 (rpm)
